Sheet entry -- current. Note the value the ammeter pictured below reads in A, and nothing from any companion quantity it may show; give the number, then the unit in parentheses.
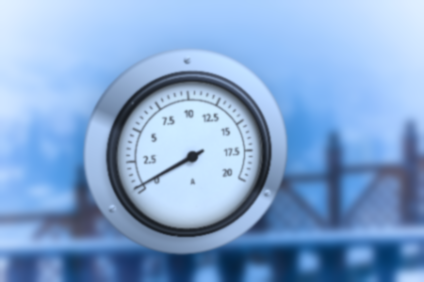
0.5 (A)
